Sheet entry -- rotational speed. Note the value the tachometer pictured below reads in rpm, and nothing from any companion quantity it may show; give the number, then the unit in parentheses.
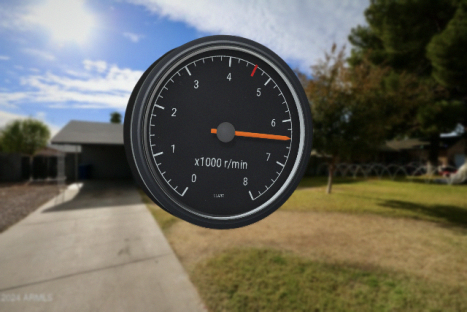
6400 (rpm)
